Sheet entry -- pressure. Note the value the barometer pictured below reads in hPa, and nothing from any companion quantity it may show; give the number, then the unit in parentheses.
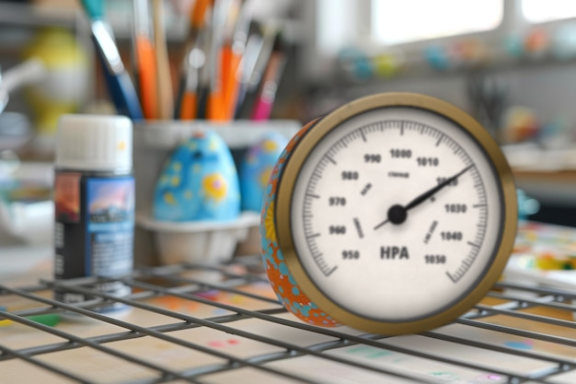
1020 (hPa)
